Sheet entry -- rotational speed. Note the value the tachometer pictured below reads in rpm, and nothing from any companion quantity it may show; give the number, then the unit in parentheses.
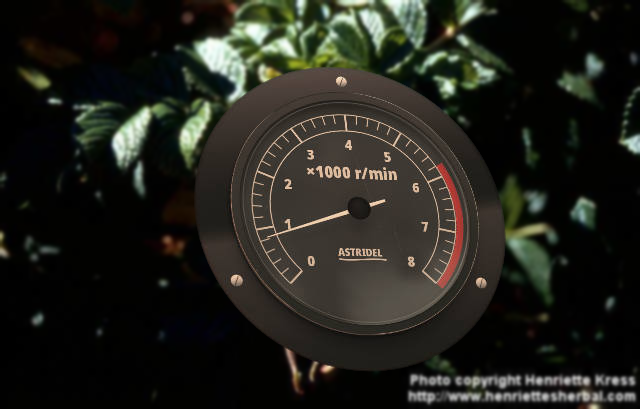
800 (rpm)
